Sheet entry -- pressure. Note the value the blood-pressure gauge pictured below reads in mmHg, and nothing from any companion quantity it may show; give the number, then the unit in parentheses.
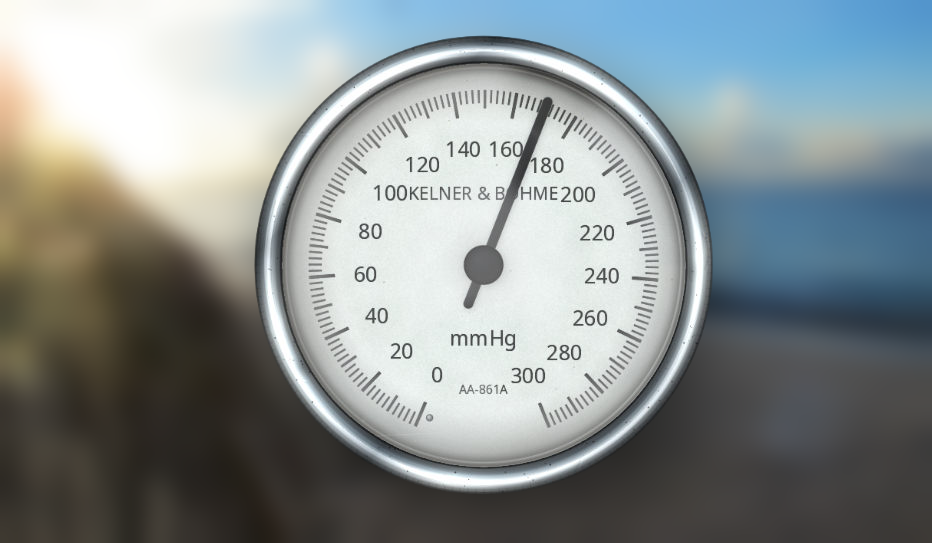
170 (mmHg)
